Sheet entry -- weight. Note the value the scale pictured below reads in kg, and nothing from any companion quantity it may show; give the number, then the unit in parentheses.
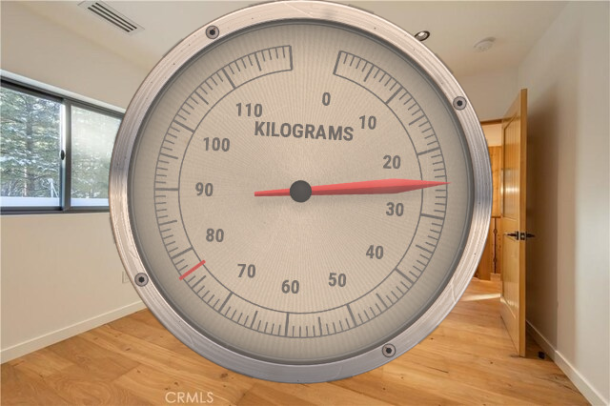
25 (kg)
